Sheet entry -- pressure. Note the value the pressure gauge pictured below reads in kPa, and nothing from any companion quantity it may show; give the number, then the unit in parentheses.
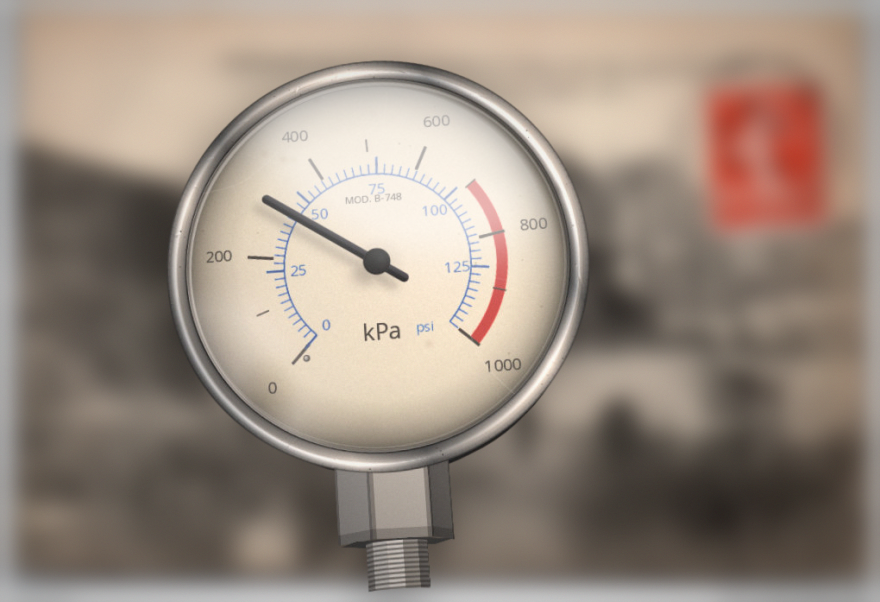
300 (kPa)
